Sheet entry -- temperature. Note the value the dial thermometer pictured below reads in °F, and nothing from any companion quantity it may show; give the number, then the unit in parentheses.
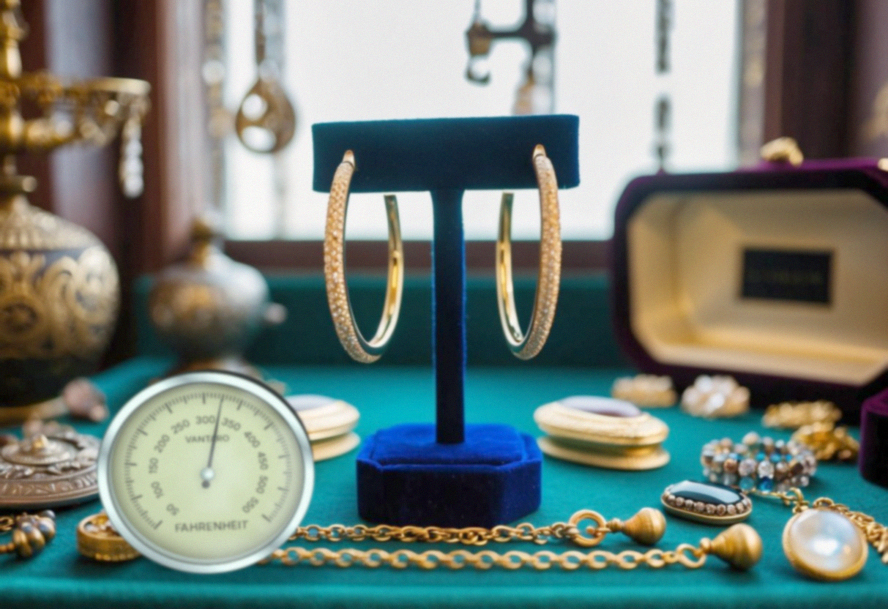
325 (°F)
